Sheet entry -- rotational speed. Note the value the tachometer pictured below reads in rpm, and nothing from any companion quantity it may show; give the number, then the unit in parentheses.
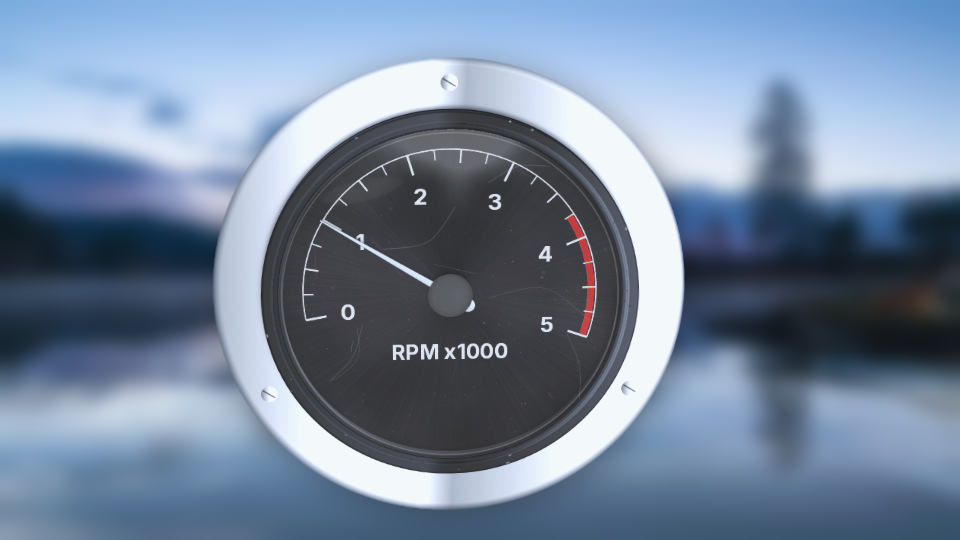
1000 (rpm)
